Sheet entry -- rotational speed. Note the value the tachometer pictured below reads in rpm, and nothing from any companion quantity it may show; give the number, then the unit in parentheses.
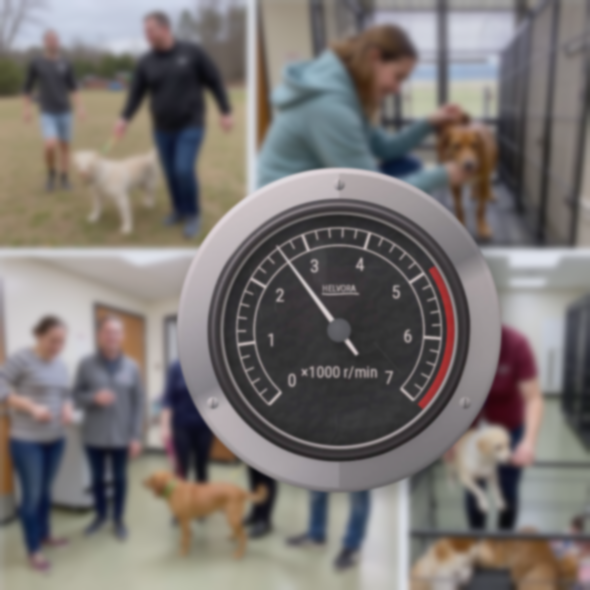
2600 (rpm)
